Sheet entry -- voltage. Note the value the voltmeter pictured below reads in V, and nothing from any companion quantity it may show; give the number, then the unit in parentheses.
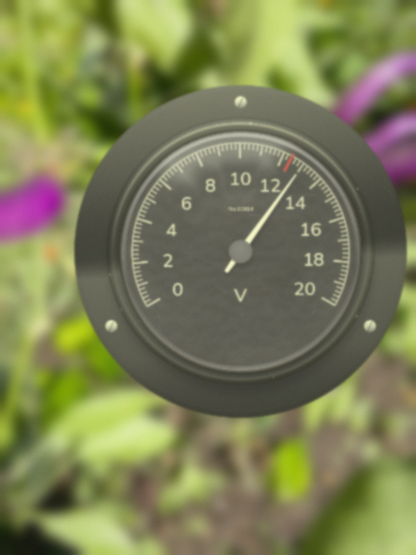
13 (V)
